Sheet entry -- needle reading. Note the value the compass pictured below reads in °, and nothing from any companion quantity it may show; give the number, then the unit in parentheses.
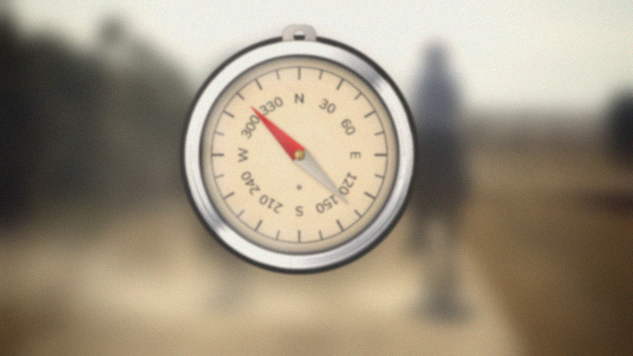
315 (°)
